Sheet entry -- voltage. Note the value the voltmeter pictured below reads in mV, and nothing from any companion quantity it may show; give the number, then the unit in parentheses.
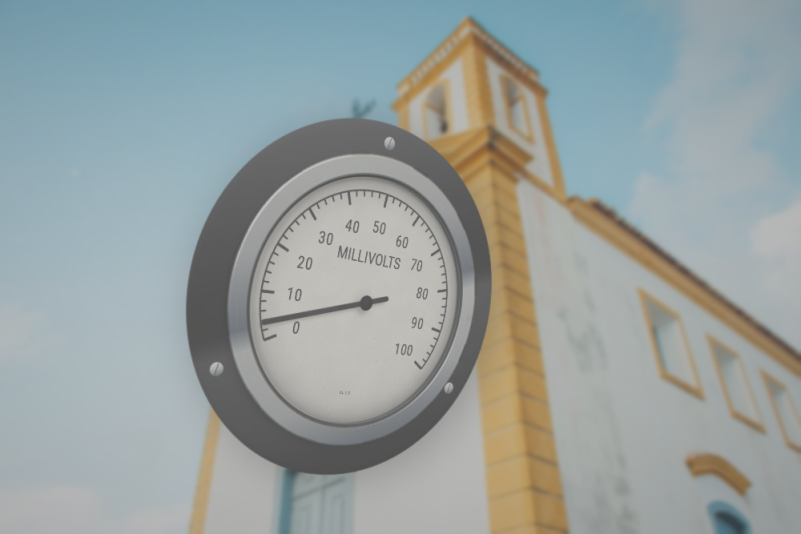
4 (mV)
